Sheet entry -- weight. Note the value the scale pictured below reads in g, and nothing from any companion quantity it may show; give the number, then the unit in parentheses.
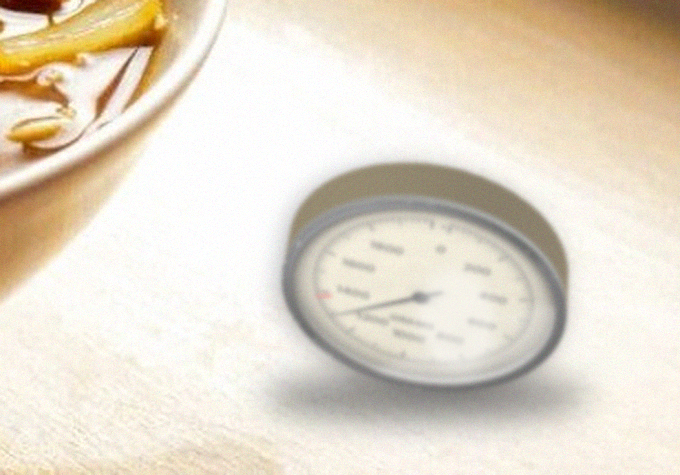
1300 (g)
